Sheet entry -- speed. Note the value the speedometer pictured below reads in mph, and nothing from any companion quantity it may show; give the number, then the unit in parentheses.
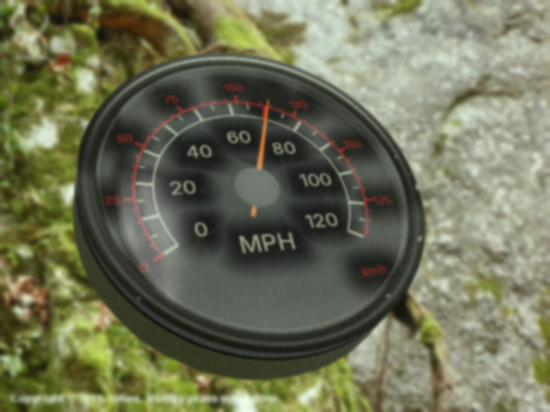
70 (mph)
